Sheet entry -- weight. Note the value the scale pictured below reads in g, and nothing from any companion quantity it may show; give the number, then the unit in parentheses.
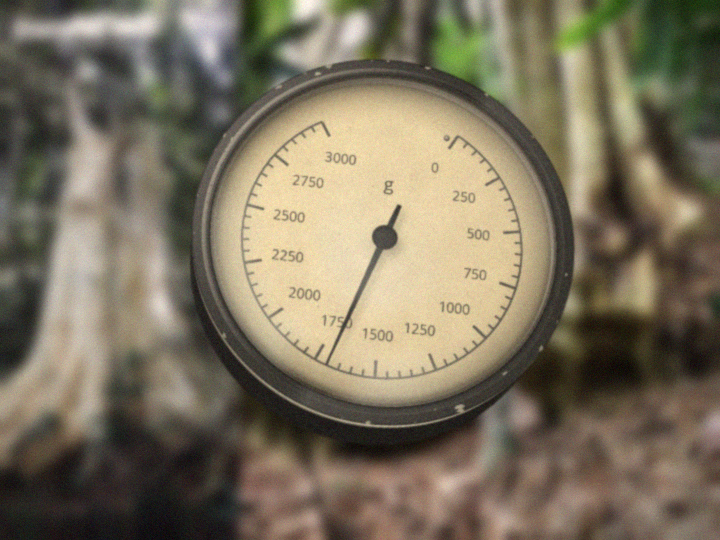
1700 (g)
